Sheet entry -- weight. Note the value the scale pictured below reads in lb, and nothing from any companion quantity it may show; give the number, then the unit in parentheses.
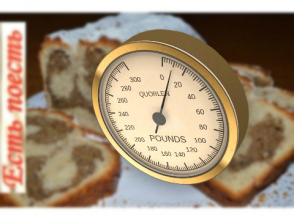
10 (lb)
